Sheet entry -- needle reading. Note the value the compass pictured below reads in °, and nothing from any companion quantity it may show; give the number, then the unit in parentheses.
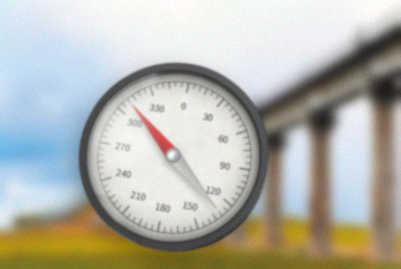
310 (°)
